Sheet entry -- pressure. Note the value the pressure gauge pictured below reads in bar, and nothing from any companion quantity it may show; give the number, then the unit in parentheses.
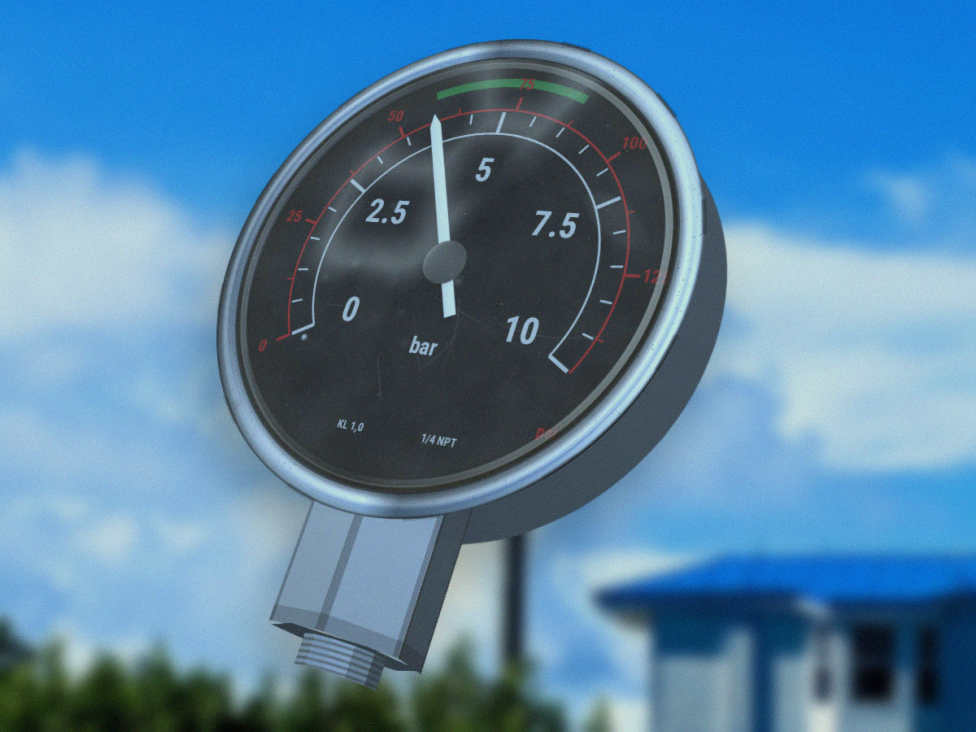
4 (bar)
